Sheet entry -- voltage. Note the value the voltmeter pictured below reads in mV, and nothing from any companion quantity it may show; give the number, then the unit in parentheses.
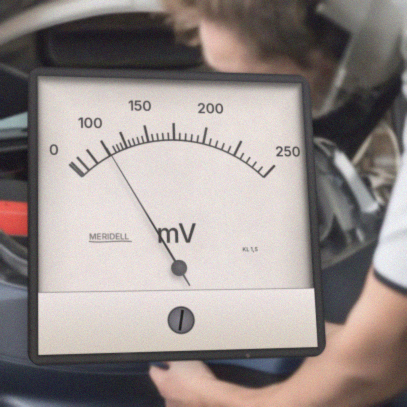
100 (mV)
